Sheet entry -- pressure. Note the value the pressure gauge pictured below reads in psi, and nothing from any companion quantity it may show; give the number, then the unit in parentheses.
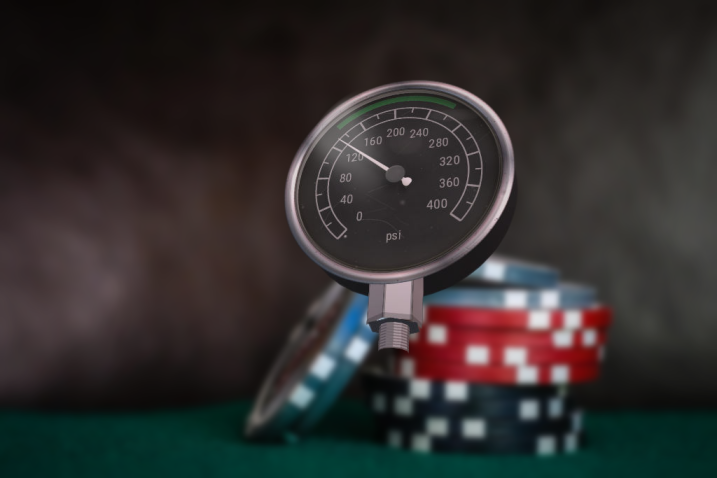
130 (psi)
